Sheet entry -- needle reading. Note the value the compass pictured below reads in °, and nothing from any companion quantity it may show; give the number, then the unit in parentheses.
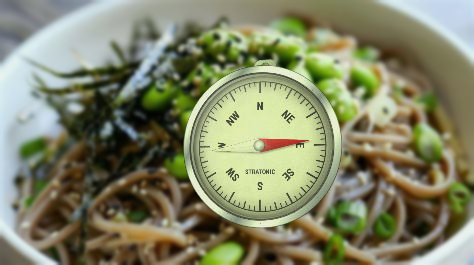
85 (°)
